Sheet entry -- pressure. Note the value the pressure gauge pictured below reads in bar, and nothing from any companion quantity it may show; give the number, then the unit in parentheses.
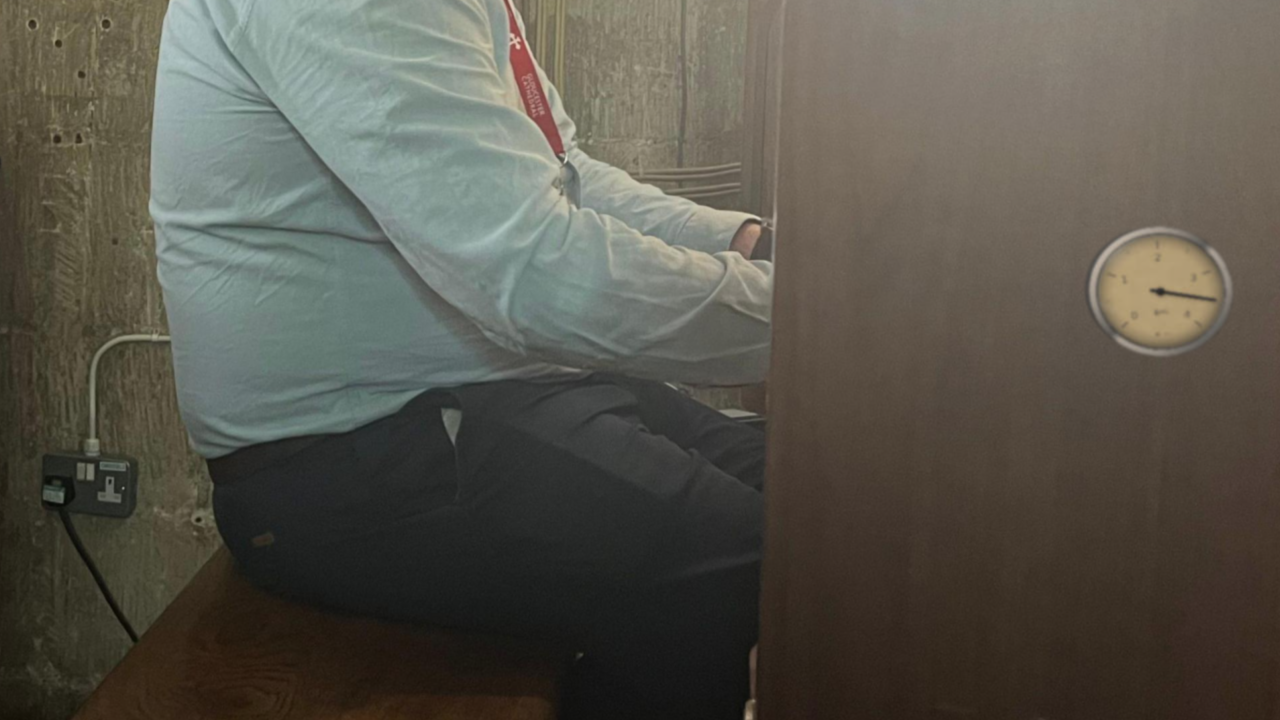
3.5 (bar)
